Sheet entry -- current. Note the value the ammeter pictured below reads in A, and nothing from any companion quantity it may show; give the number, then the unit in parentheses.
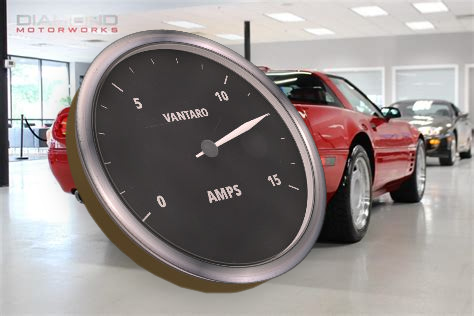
12 (A)
